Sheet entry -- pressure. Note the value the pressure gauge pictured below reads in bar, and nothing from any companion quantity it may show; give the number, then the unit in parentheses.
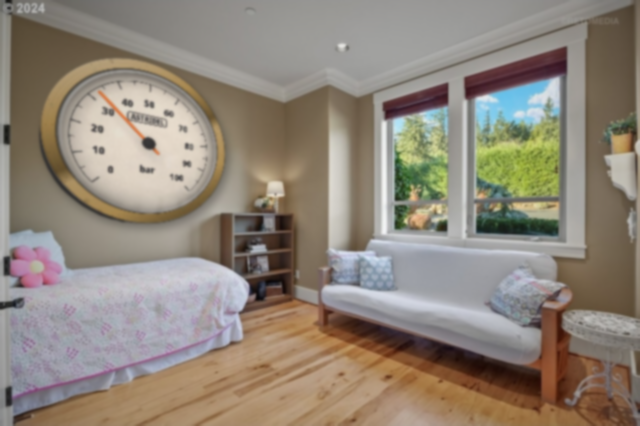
32.5 (bar)
